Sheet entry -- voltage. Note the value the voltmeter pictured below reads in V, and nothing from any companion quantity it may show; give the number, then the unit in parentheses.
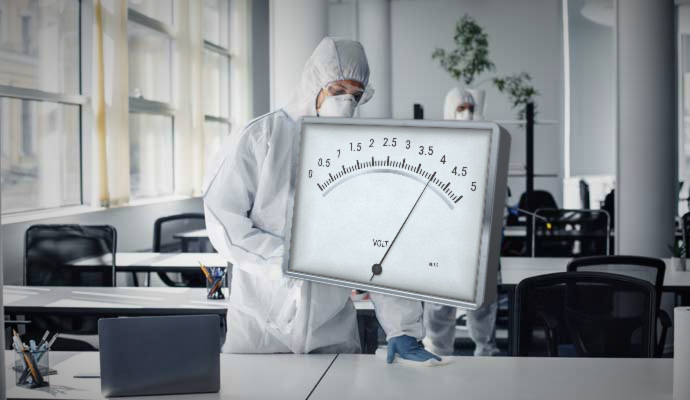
4 (V)
